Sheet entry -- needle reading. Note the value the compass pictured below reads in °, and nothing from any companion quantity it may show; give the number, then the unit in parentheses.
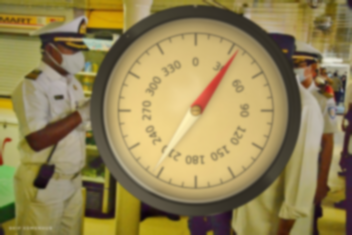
35 (°)
